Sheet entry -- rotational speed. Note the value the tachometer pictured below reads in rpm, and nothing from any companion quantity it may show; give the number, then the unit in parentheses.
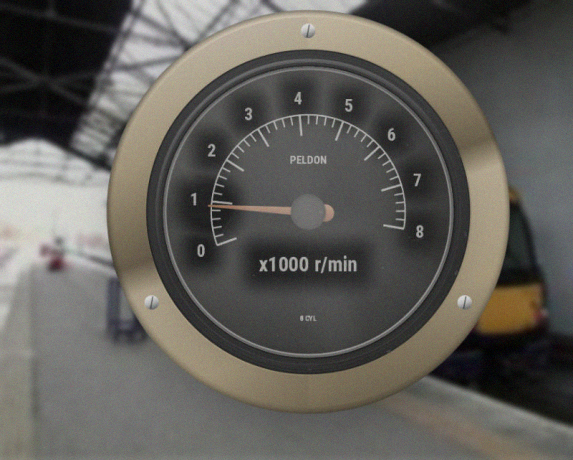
900 (rpm)
